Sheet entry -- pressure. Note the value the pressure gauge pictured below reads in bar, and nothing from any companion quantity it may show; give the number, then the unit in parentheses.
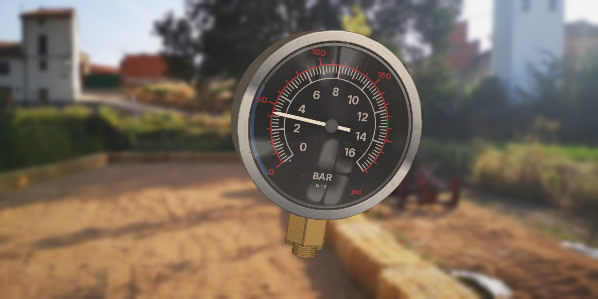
3 (bar)
